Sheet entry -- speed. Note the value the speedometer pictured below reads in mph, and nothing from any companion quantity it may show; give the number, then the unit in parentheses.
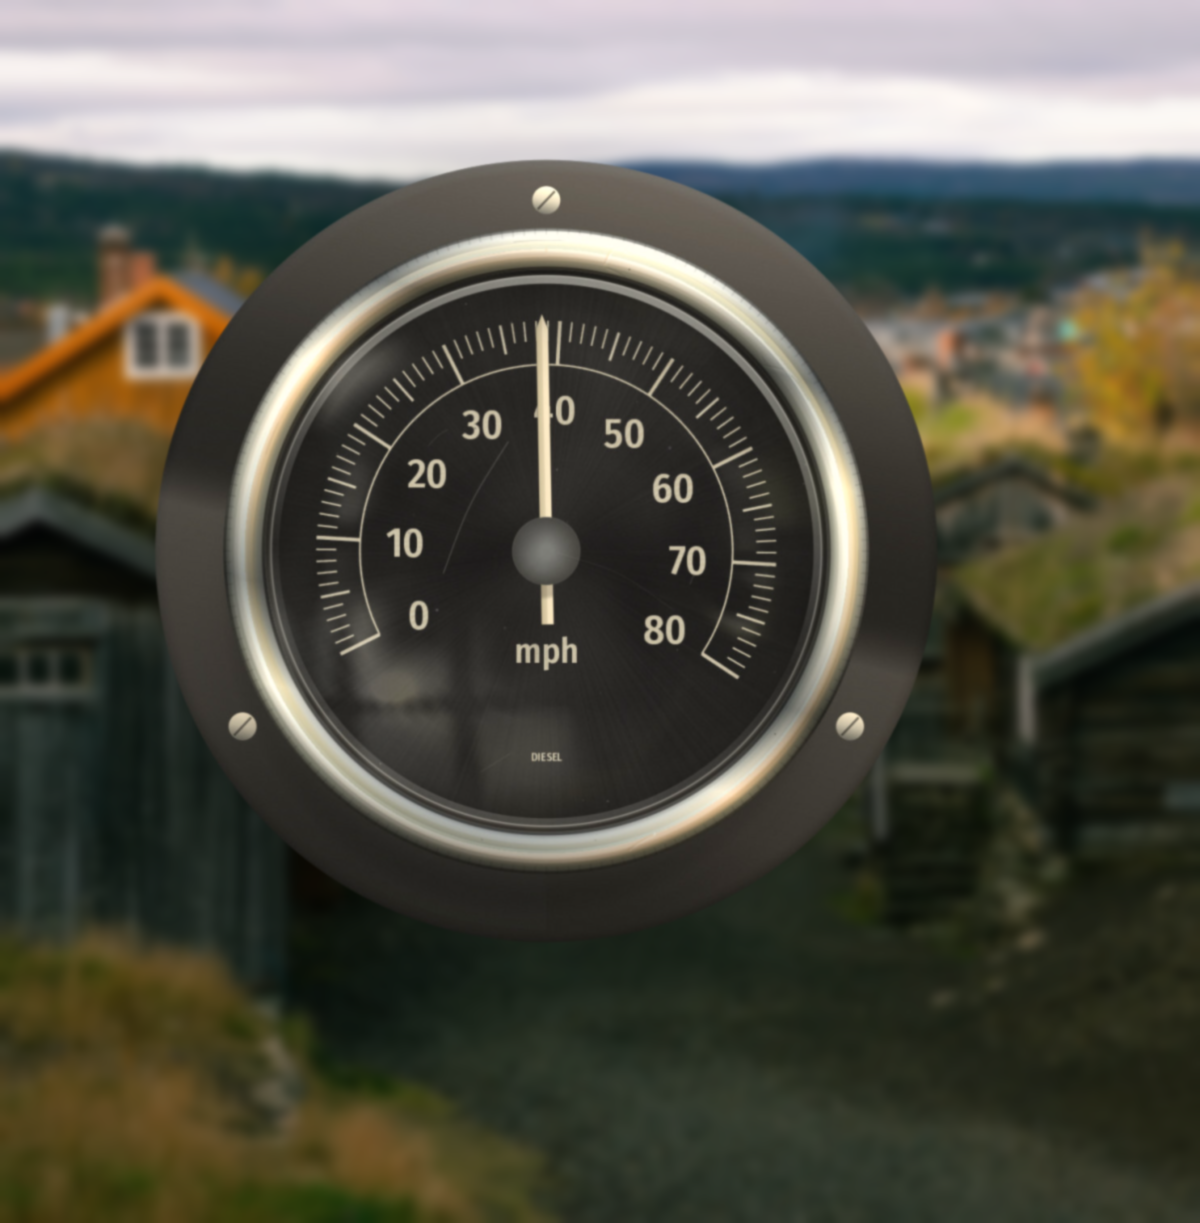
38.5 (mph)
